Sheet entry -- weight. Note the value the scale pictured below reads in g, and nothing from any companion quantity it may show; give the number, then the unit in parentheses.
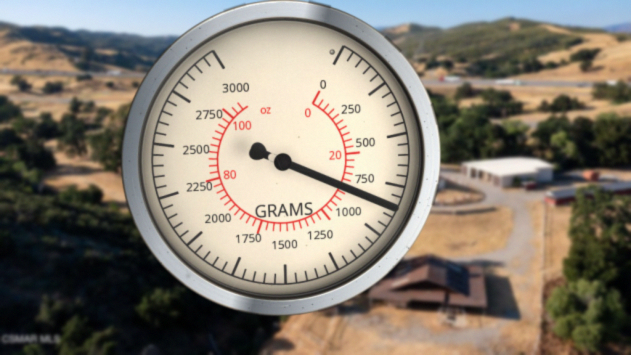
850 (g)
